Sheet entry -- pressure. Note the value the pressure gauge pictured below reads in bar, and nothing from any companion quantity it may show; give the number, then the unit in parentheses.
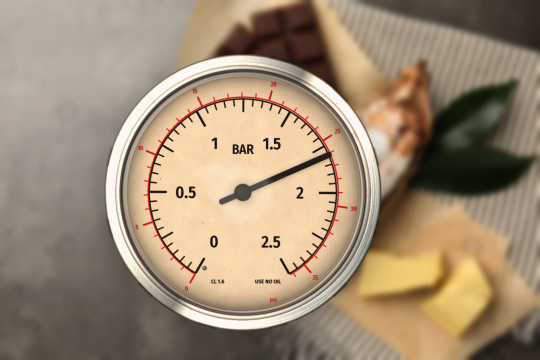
1.8 (bar)
